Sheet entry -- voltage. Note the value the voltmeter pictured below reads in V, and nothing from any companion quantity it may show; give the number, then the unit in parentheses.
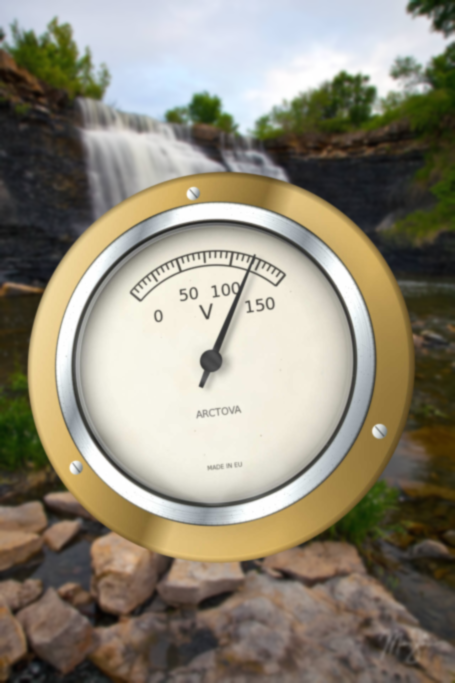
120 (V)
